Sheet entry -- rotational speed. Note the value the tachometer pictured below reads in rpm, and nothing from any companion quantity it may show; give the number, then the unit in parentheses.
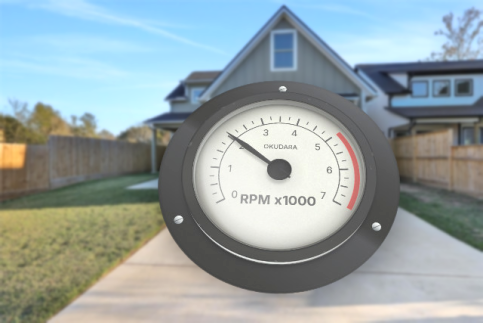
2000 (rpm)
